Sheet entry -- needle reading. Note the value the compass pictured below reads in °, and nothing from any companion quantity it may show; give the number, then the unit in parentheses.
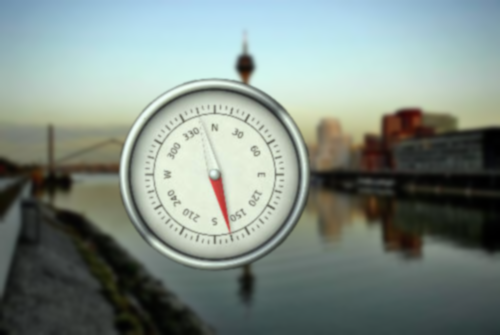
165 (°)
